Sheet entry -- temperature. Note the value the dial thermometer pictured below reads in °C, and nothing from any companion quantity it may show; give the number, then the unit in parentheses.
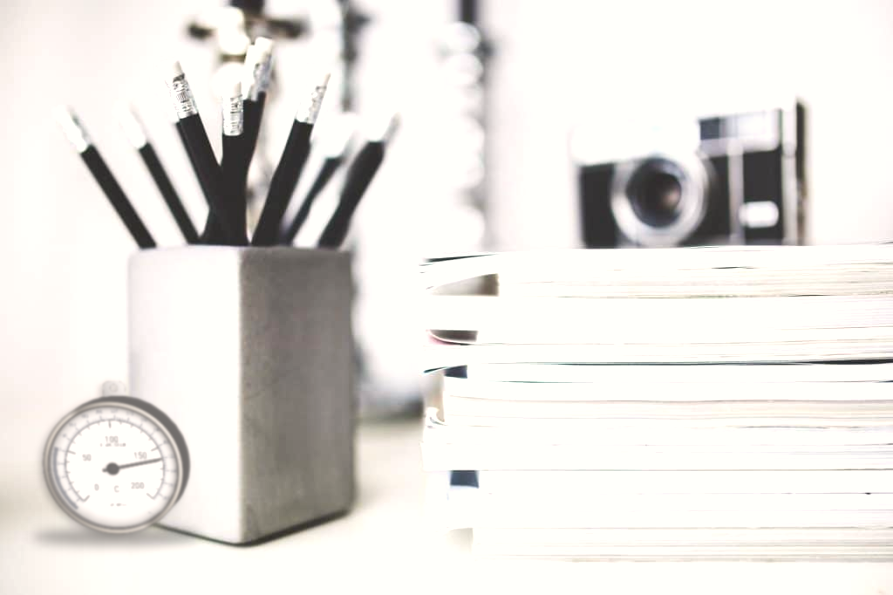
160 (°C)
